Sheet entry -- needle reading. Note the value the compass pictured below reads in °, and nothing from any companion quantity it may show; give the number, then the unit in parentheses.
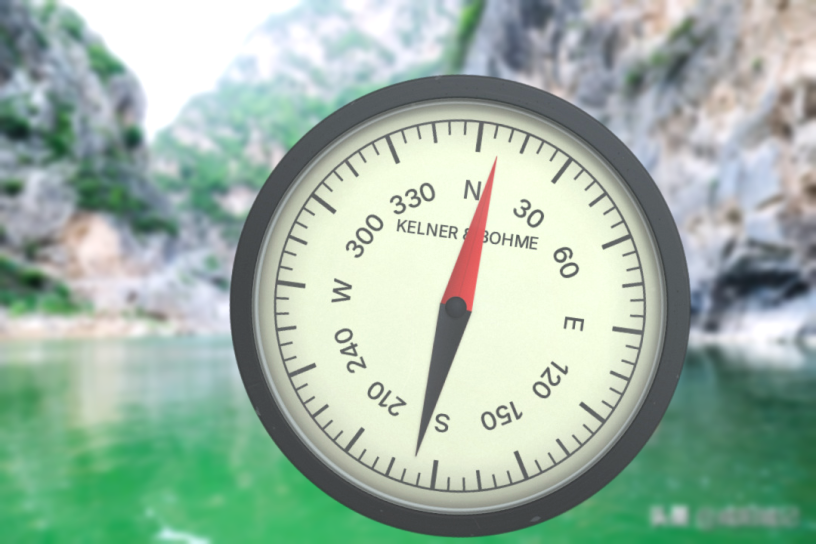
7.5 (°)
